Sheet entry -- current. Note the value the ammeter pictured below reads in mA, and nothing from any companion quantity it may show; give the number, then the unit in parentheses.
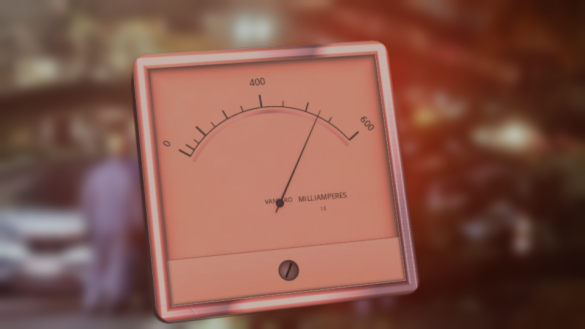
525 (mA)
